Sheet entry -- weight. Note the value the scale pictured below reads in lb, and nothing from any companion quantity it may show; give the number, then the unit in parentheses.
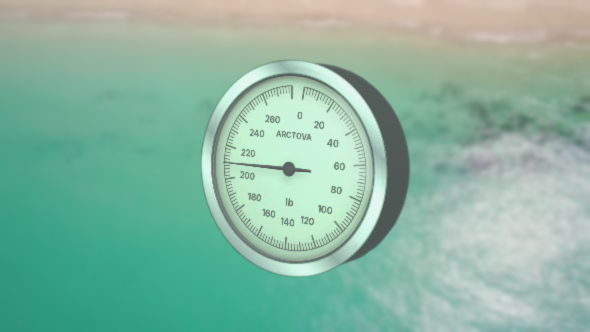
210 (lb)
